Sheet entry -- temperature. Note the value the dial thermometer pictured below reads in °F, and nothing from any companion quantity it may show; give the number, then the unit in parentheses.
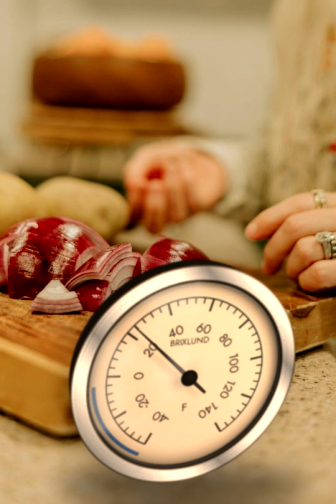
24 (°F)
